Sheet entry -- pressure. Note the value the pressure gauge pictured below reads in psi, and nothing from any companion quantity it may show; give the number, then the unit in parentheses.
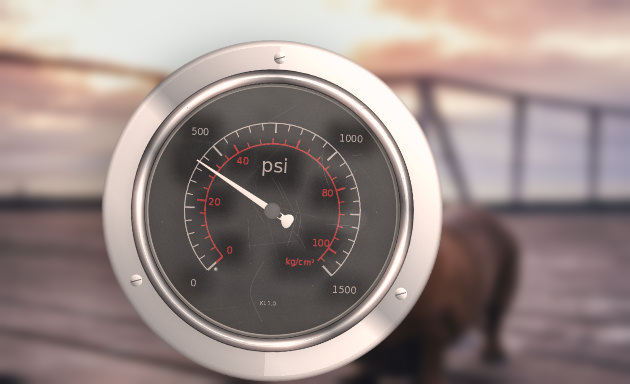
425 (psi)
